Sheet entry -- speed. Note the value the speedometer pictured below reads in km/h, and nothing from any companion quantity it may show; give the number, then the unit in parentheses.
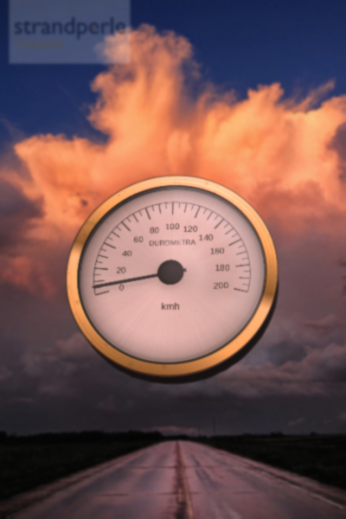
5 (km/h)
